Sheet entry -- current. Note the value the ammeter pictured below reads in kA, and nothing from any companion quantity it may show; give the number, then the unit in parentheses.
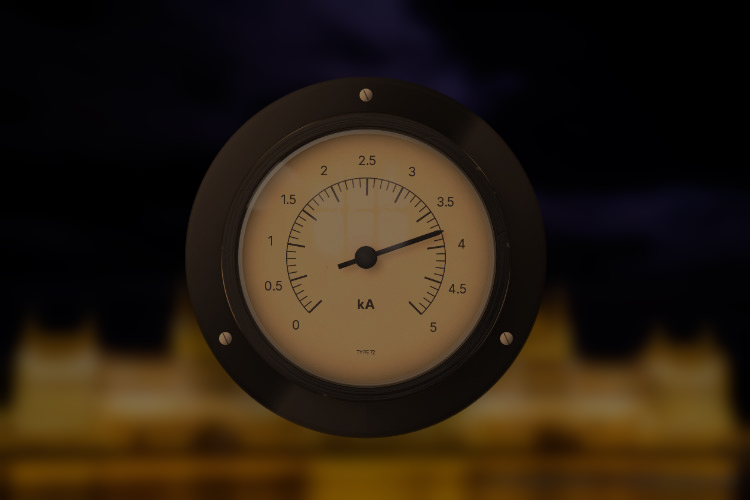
3.8 (kA)
